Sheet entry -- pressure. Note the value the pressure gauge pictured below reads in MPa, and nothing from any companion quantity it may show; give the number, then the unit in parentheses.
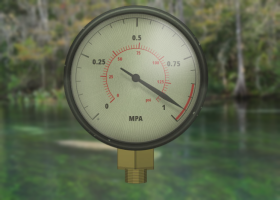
0.95 (MPa)
